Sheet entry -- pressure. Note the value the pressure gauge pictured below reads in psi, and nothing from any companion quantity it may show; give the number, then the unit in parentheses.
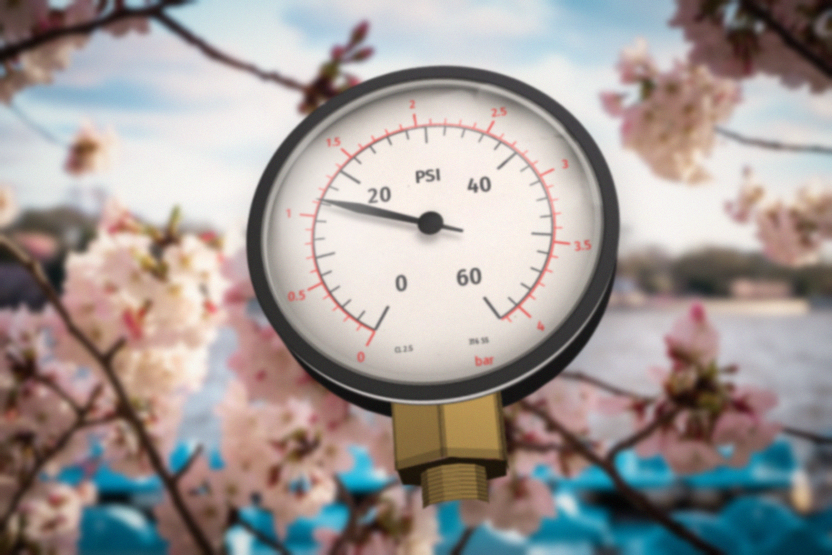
16 (psi)
